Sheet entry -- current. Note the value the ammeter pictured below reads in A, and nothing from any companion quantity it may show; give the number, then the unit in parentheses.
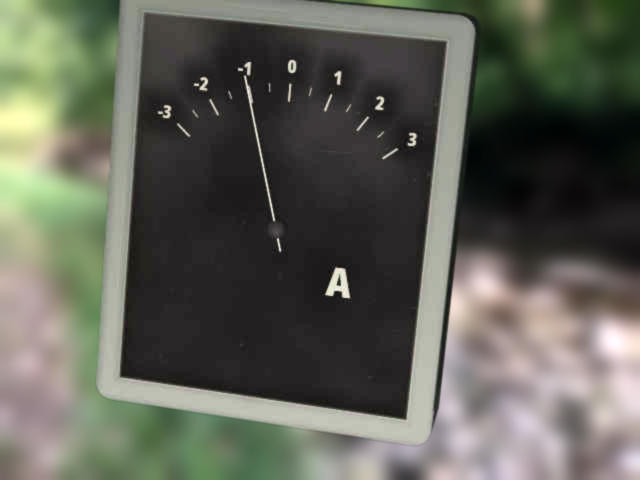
-1 (A)
